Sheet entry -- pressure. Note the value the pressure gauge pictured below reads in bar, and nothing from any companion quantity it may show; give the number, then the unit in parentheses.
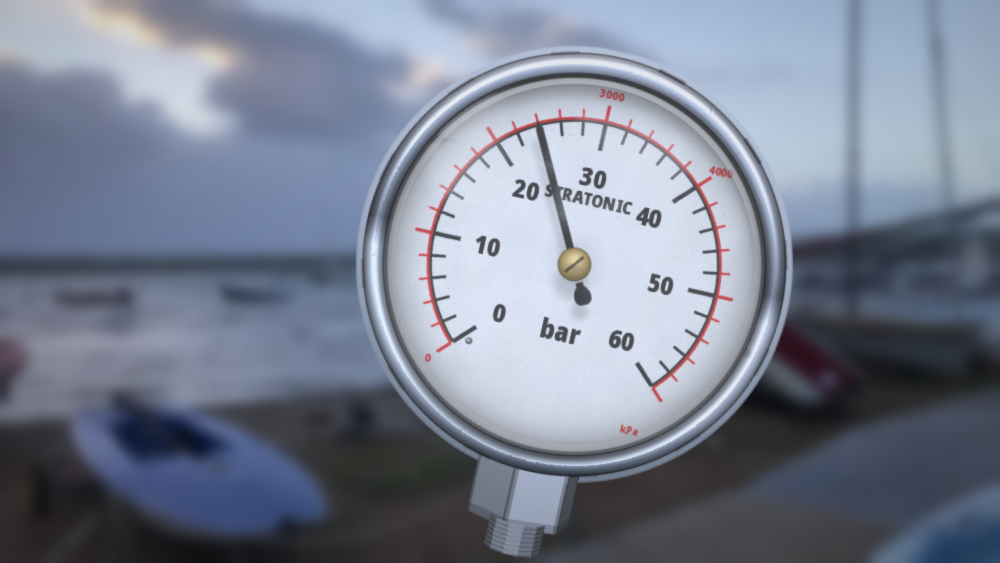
24 (bar)
